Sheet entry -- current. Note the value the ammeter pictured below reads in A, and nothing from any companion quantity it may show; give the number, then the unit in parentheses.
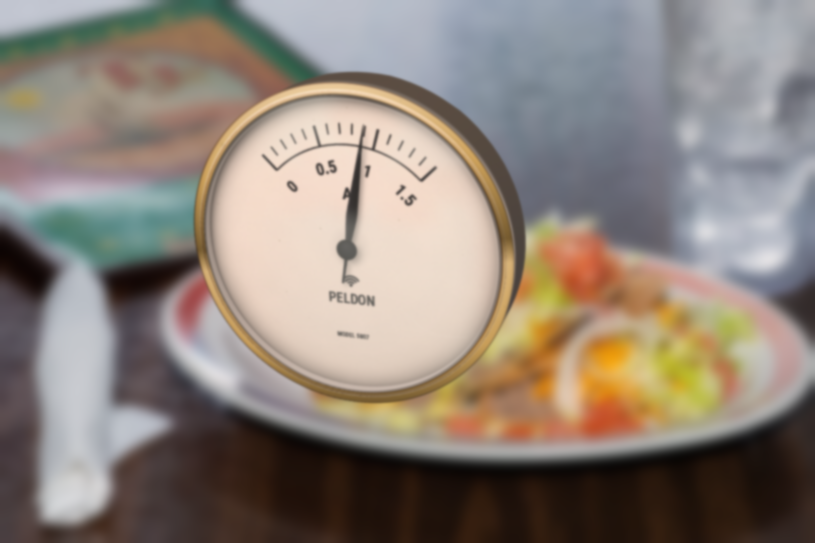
0.9 (A)
